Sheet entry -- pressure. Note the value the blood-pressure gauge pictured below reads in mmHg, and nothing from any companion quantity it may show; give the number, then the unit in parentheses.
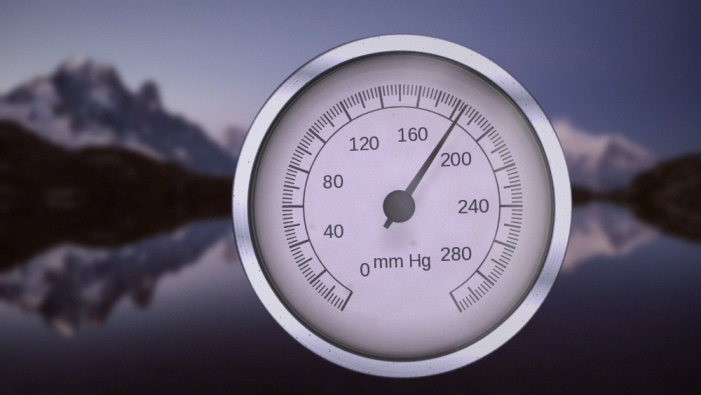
184 (mmHg)
